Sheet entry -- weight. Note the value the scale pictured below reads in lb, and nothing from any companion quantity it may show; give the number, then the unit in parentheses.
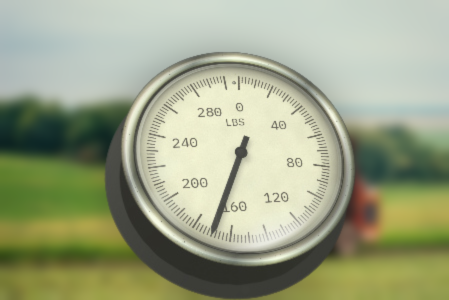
170 (lb)
